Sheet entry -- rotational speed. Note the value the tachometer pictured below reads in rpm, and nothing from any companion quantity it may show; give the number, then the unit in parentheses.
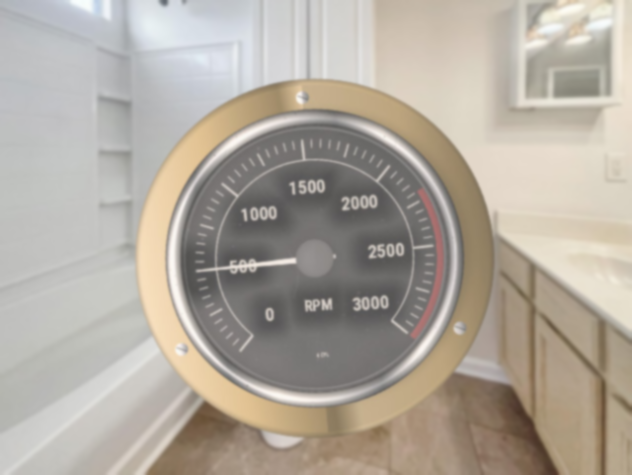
500 (rpm)
